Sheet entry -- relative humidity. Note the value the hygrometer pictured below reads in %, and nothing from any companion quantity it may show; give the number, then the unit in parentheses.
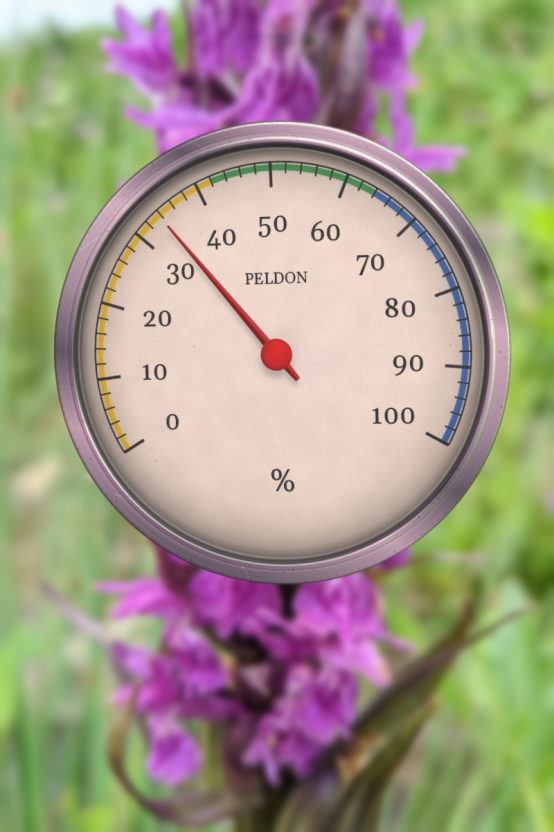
34 (%)
